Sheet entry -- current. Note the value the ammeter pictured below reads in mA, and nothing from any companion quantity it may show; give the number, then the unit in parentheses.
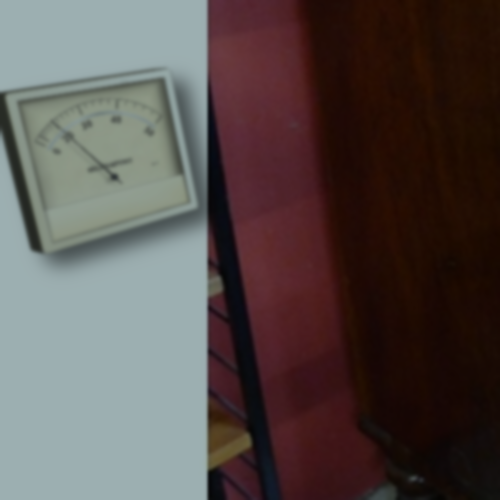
20 (mA)
